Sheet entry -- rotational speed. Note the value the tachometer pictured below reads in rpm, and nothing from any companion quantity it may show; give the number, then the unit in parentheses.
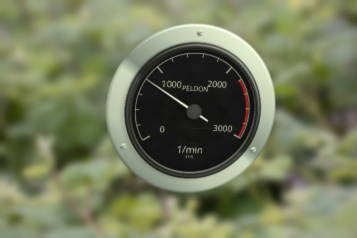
800 (rpm)
